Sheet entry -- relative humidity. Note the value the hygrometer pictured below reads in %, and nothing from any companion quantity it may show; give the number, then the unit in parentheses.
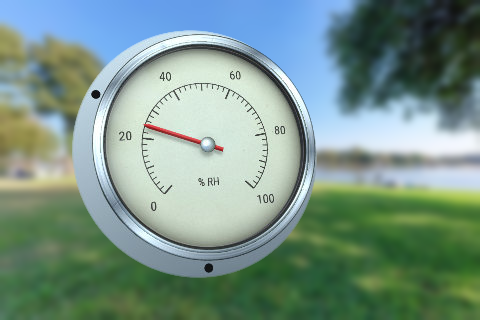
24 (%)
